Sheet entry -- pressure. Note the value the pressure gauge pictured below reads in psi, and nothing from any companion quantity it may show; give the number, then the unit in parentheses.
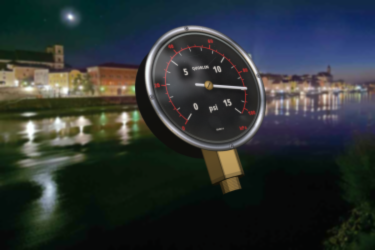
13 (psi)
